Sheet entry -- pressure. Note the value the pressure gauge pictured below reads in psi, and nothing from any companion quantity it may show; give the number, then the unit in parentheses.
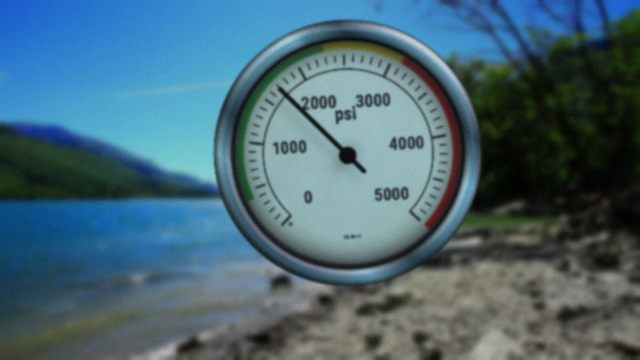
1700 (psi)
